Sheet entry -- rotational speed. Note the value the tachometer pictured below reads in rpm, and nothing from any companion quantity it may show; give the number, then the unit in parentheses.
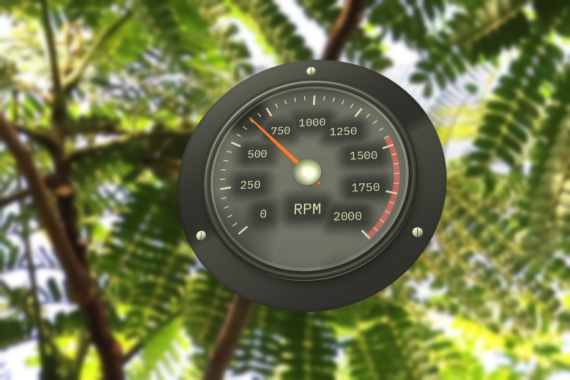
650 (rpm)
